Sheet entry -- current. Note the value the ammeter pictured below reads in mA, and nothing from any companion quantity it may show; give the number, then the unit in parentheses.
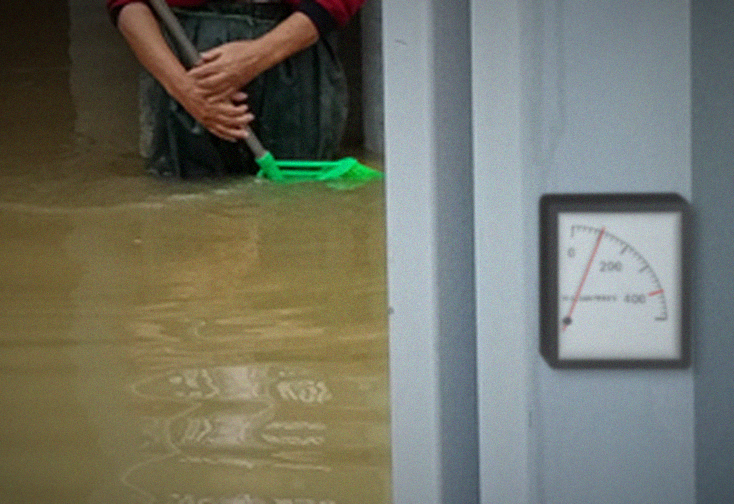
100 (mA)
